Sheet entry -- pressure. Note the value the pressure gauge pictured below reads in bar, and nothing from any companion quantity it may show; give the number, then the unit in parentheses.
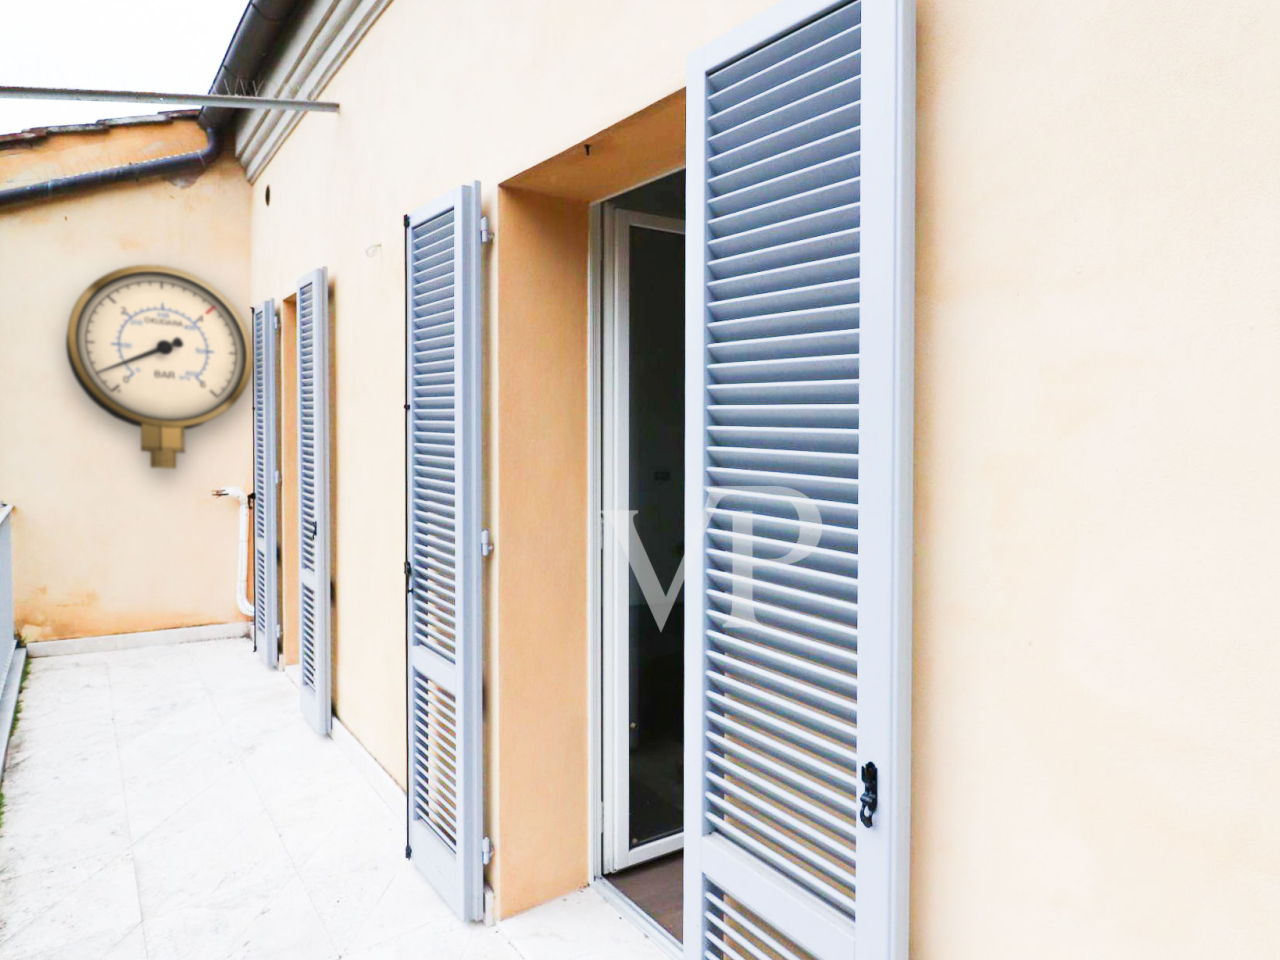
0.4 (bar)
